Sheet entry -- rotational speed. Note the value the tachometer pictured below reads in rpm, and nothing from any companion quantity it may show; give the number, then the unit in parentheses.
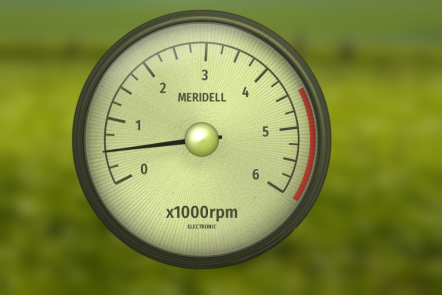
500 (rpm)
